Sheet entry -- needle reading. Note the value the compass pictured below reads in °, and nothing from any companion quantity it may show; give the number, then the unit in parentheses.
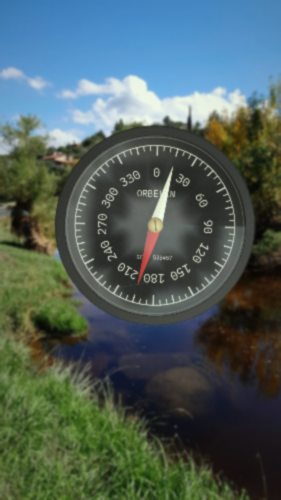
195 (°)
